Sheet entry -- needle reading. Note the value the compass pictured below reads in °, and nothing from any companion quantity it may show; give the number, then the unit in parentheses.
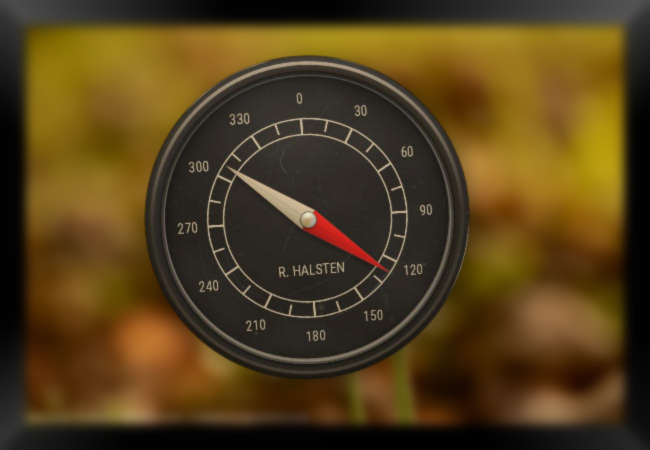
127.5 (°)
